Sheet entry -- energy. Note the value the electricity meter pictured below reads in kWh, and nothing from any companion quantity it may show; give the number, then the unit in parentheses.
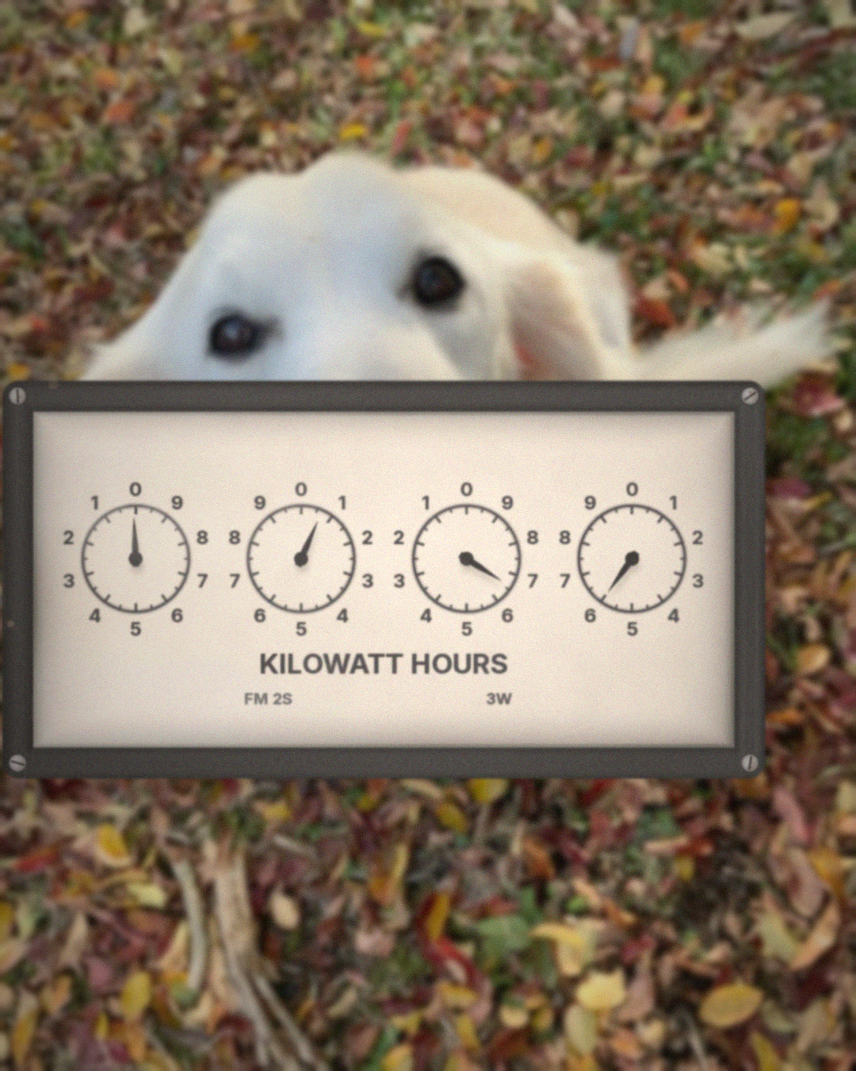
66 (kWh)
